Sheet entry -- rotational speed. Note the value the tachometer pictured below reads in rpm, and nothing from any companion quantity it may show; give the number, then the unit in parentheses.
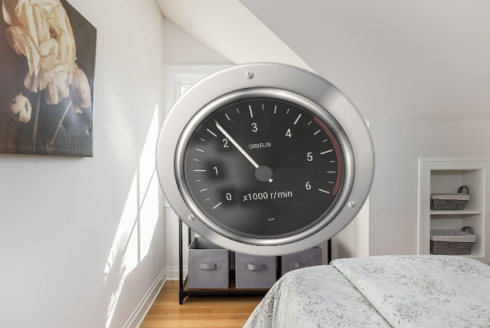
2250 (rpm)
